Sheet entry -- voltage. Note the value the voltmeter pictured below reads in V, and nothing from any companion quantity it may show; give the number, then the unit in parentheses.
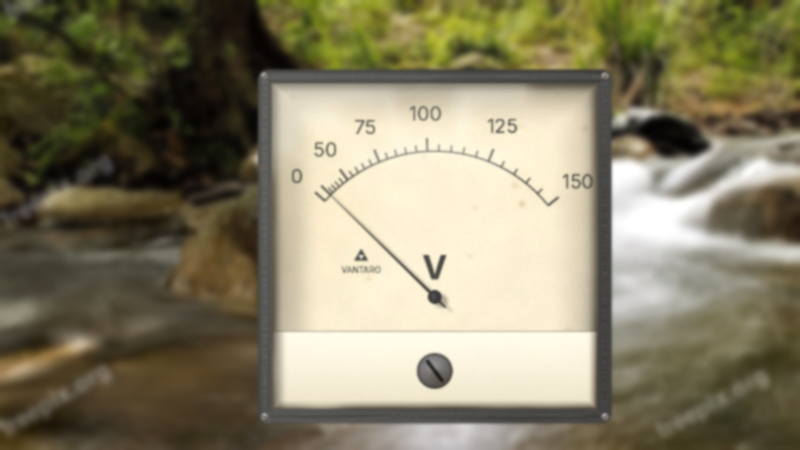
25 (V)
